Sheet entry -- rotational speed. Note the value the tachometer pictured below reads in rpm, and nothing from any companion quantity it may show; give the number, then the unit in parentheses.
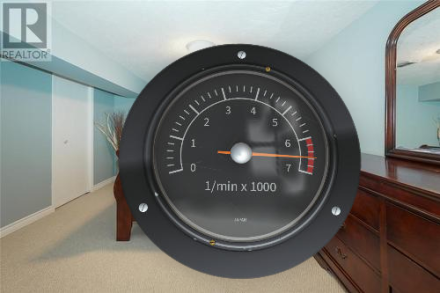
6600 (rpm)
